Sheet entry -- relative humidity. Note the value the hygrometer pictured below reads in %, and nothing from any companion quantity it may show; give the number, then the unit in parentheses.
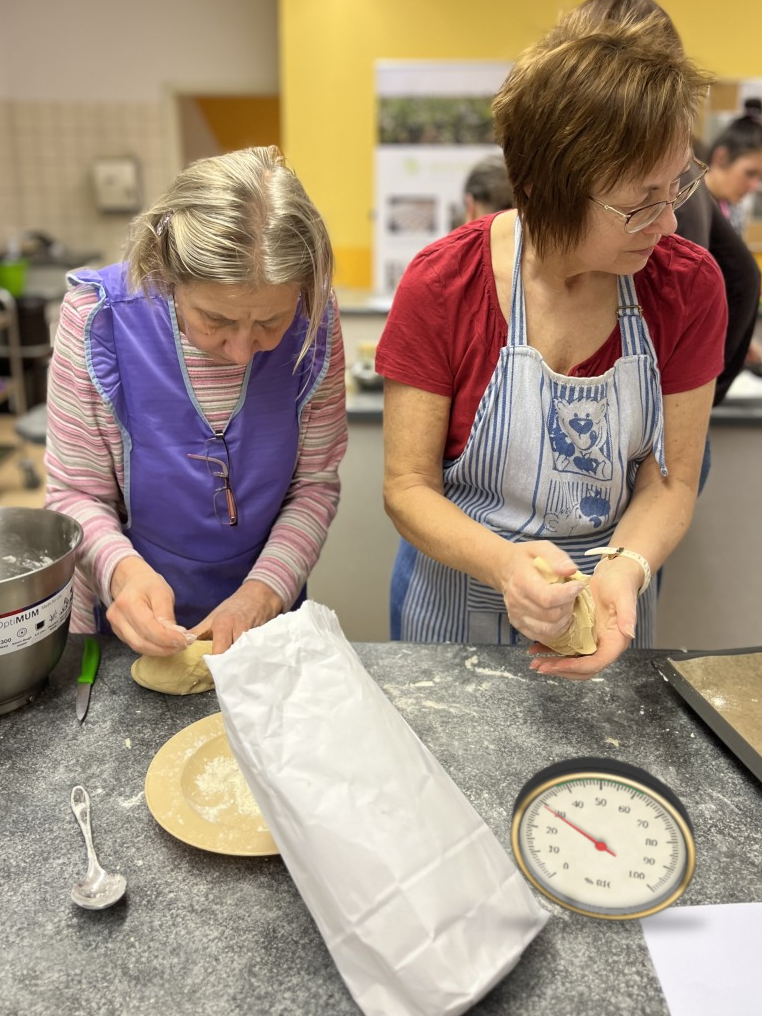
30 (%)
